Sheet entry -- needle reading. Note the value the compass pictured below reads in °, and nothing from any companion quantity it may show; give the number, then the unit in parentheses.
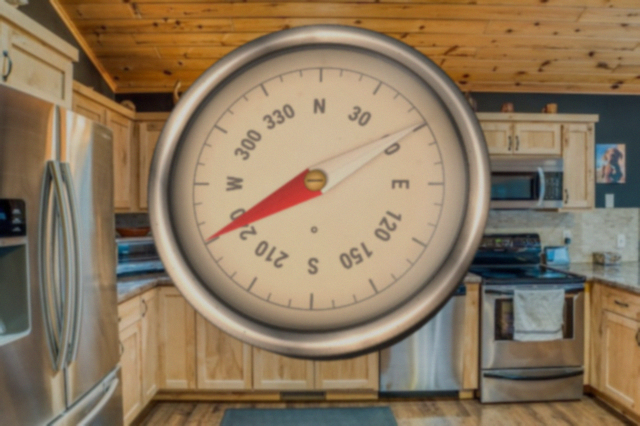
240 (°)
